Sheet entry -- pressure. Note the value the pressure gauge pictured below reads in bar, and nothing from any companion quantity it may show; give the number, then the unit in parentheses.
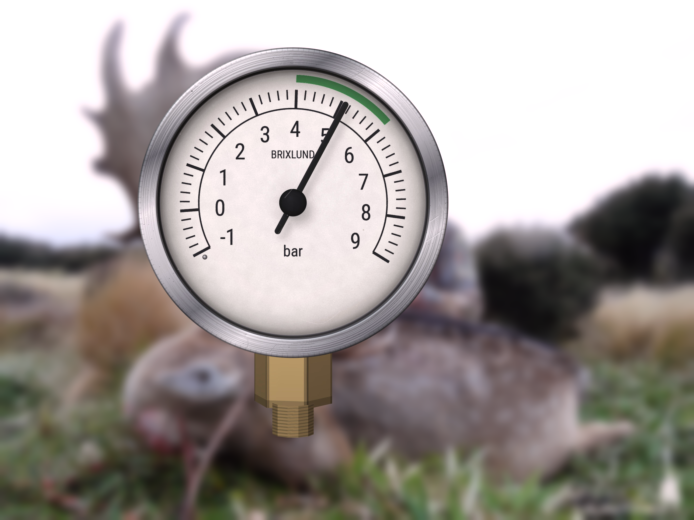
5.1 (bar)
